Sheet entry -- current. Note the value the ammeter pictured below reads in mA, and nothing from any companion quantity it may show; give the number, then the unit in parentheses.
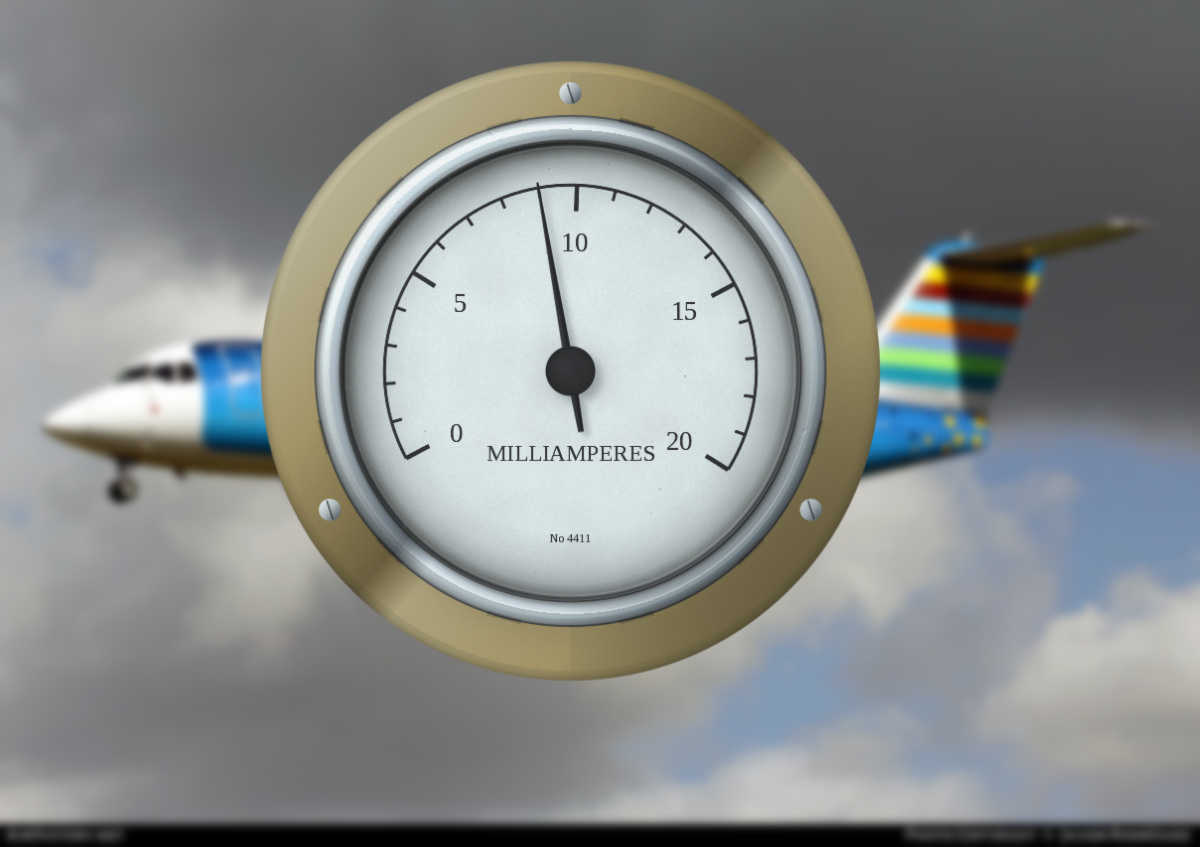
9 (mA)
